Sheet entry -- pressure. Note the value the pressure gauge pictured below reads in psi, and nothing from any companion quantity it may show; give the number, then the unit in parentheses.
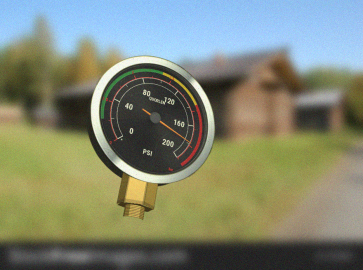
180 (psi)
